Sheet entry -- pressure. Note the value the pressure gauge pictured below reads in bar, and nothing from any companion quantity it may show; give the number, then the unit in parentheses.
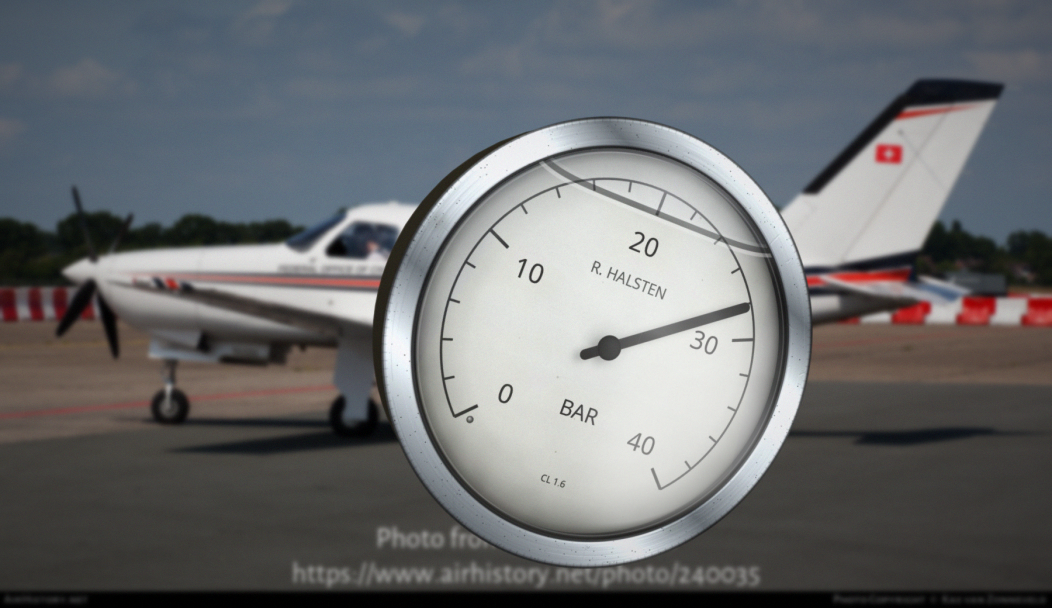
28 (bar)
